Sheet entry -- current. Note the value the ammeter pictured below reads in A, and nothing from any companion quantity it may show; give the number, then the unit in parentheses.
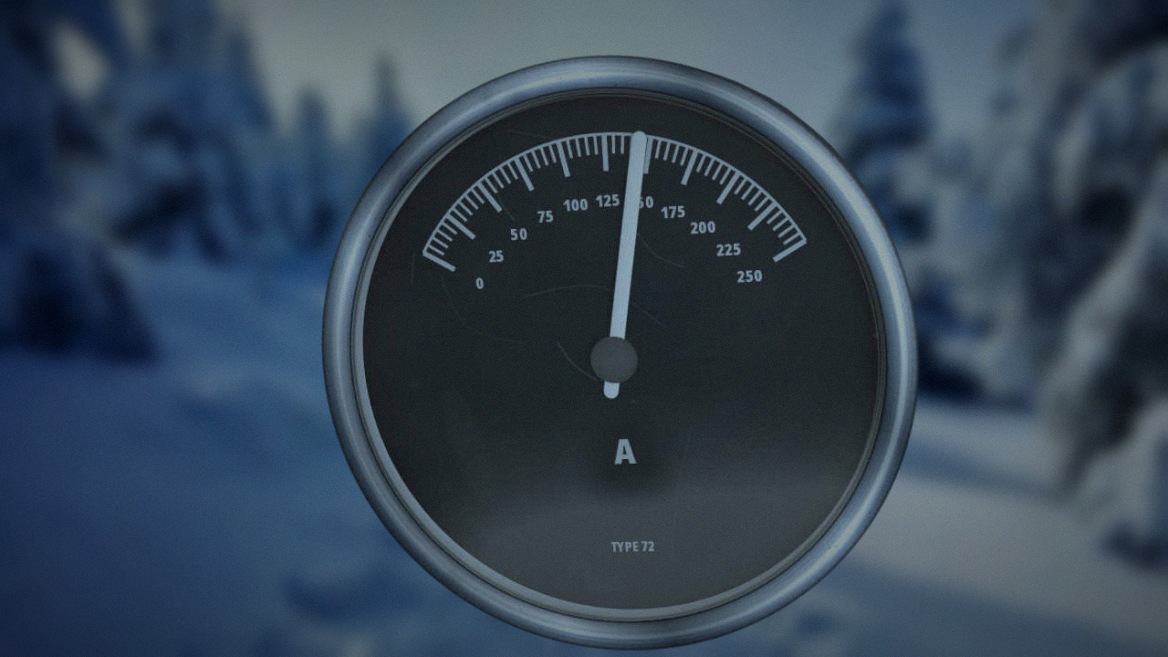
145 (A)
